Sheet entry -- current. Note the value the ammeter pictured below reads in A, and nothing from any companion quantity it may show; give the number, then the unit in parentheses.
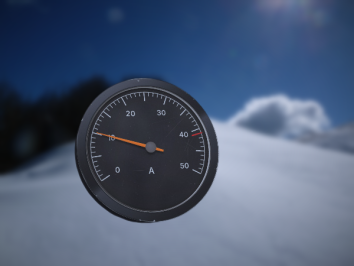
10 (A)
